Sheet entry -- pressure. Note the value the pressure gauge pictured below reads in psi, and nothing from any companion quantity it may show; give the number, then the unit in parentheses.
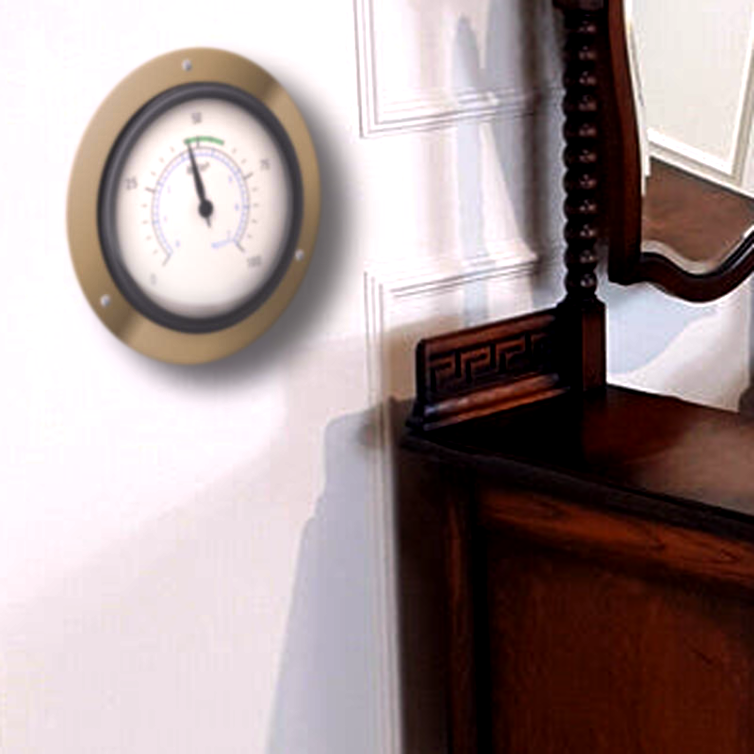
45 (psi)
